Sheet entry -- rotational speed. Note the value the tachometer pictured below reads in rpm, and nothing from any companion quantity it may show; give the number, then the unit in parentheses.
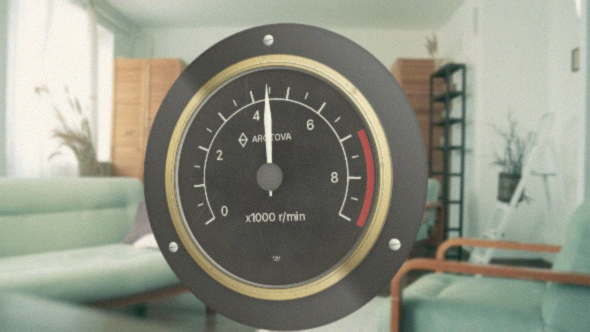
4500 (rpm)
